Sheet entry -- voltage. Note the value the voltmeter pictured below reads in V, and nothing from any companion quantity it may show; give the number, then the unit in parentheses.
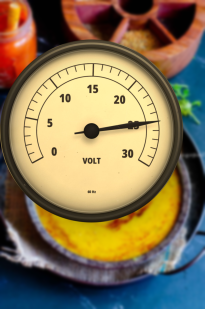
25 (V)
